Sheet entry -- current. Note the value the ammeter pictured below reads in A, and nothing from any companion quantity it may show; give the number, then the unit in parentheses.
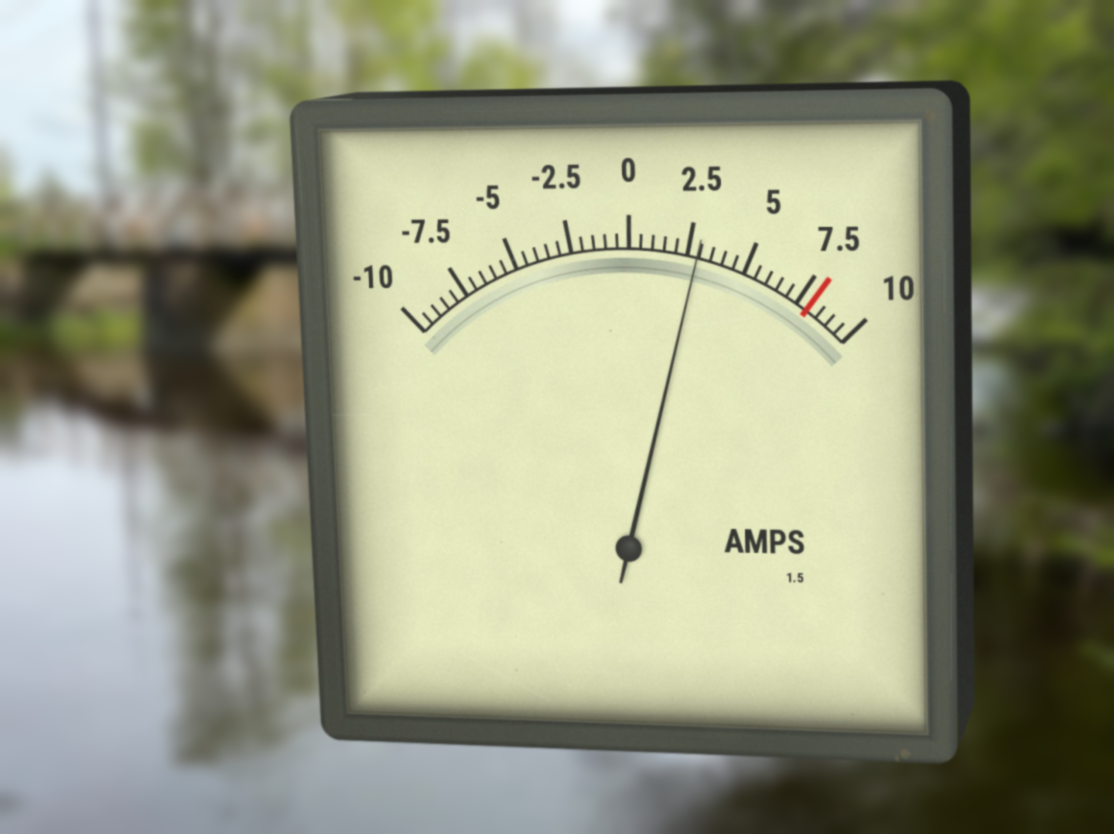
3 (A)
